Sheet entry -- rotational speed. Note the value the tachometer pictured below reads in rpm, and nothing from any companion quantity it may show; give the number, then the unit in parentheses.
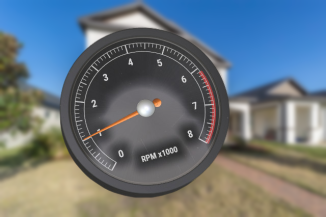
1000 (rpm)
